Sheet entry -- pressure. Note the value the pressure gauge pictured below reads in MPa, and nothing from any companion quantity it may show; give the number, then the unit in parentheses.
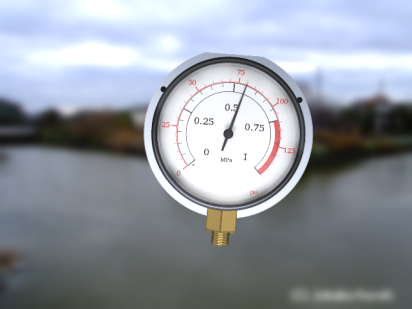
0.55 (MPa)
